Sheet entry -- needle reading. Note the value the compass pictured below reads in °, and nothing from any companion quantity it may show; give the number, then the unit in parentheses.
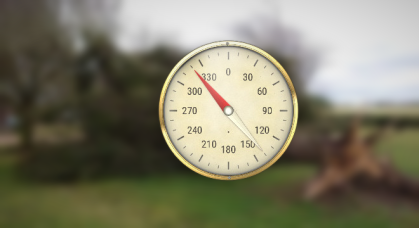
320 (°)
